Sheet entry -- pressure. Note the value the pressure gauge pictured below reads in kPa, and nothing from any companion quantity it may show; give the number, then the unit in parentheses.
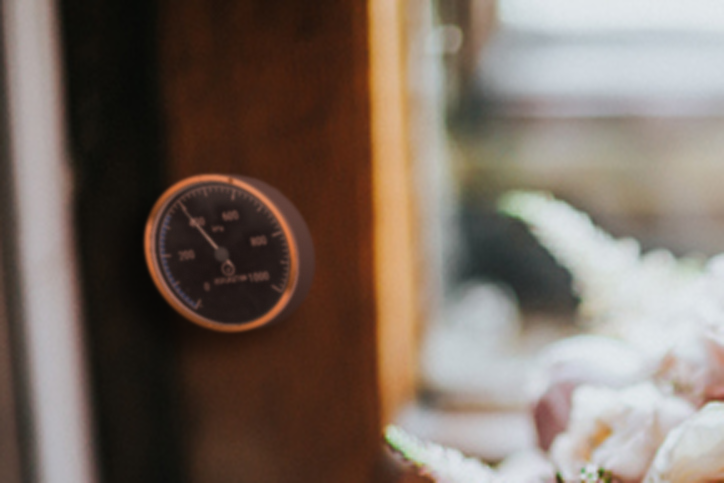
400 (kPa)
